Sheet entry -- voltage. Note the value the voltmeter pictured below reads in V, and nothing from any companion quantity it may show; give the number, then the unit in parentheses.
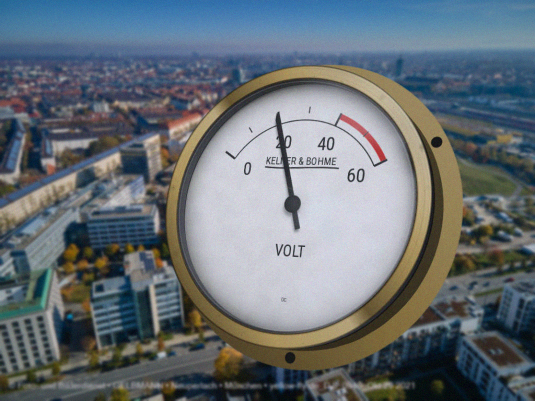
20 (V)
